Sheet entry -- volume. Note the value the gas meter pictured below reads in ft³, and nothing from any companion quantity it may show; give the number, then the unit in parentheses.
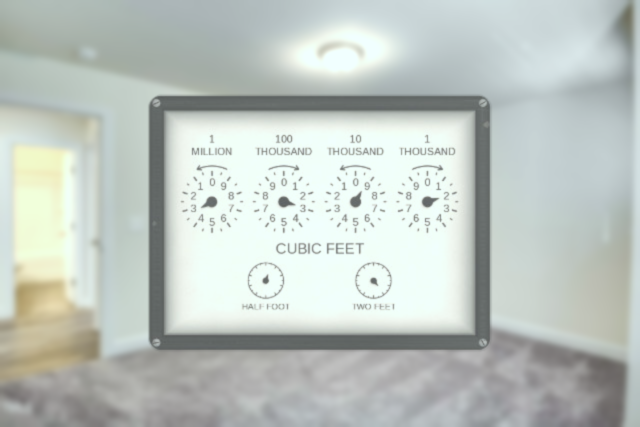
329200 (ft³)
